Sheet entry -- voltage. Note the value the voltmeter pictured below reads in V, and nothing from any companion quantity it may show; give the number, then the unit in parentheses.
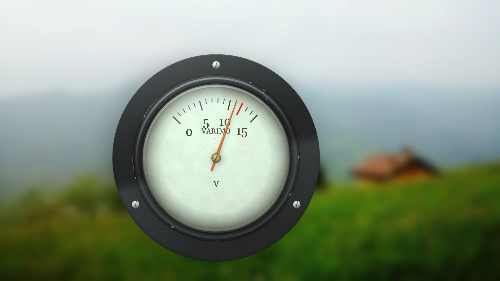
11 (V)
